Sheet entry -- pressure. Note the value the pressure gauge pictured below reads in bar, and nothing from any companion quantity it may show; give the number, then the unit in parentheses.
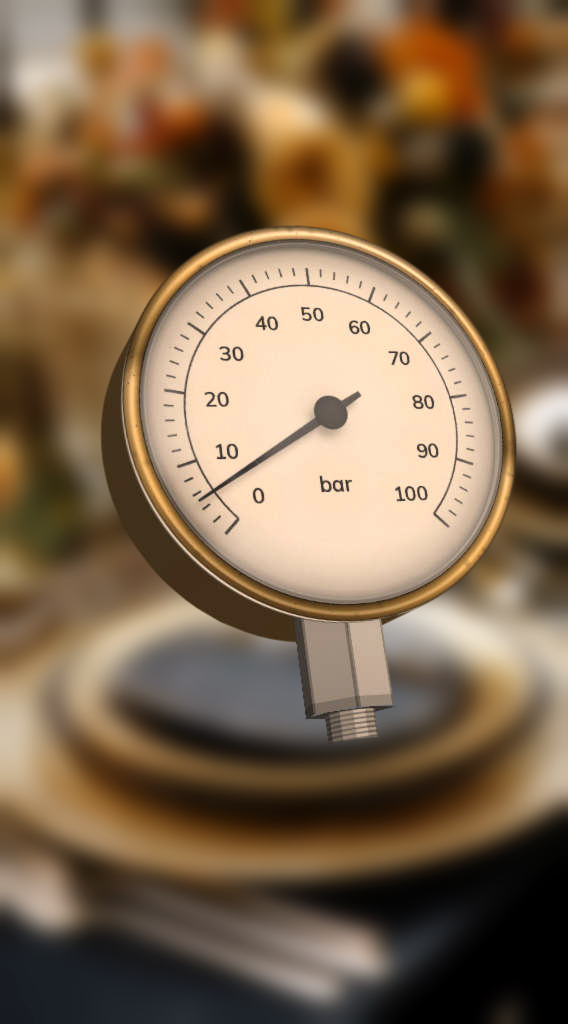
5 (bar)
